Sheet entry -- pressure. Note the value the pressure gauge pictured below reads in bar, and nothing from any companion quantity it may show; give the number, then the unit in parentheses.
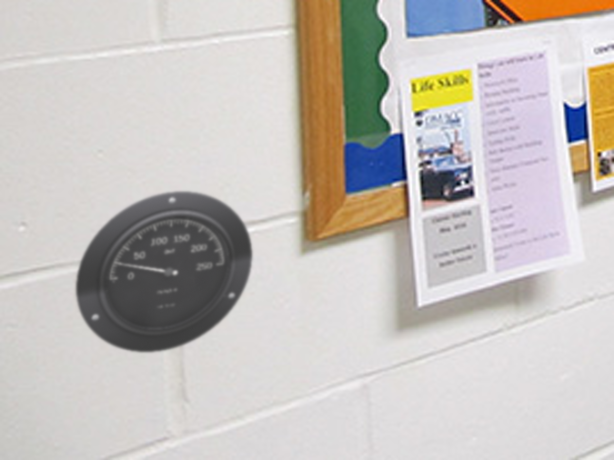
25 (bar)
